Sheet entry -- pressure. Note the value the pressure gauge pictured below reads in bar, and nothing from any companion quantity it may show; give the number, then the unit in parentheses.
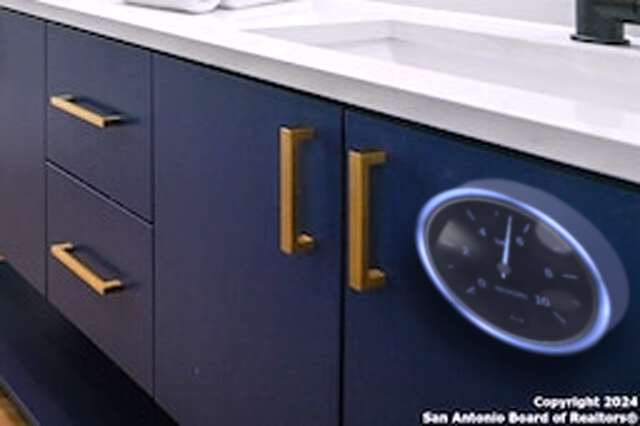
5.5 (bar)
